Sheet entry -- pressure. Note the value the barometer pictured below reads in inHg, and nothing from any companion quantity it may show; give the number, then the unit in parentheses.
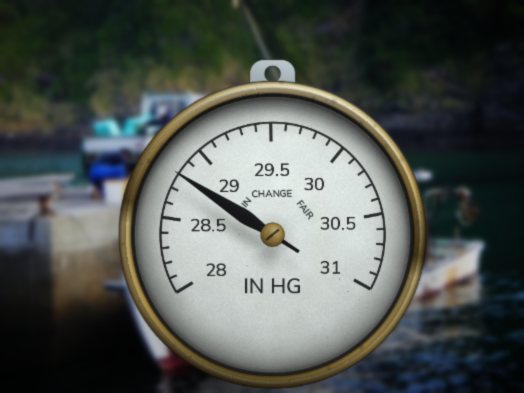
28.8 (inHg)
